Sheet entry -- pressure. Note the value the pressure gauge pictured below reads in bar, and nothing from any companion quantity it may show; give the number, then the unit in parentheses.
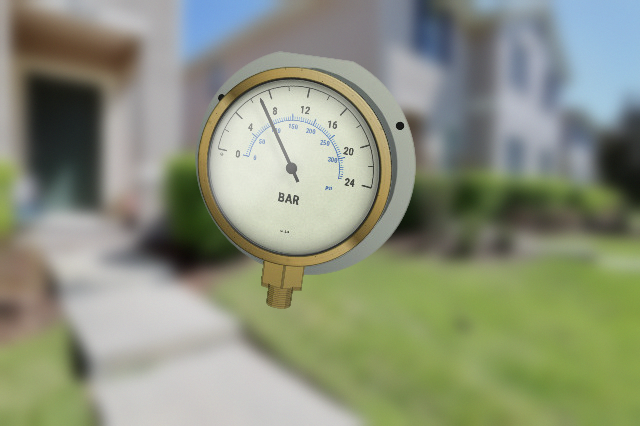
7 (bar)
